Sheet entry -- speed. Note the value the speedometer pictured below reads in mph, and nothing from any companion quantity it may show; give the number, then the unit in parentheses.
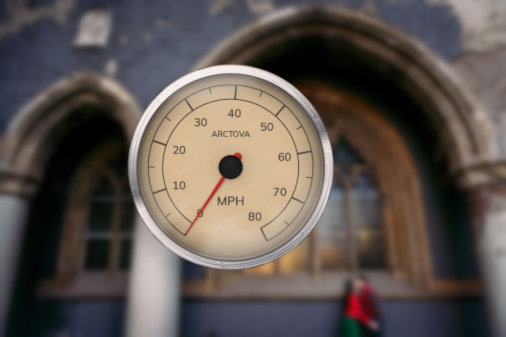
0 (mph)
